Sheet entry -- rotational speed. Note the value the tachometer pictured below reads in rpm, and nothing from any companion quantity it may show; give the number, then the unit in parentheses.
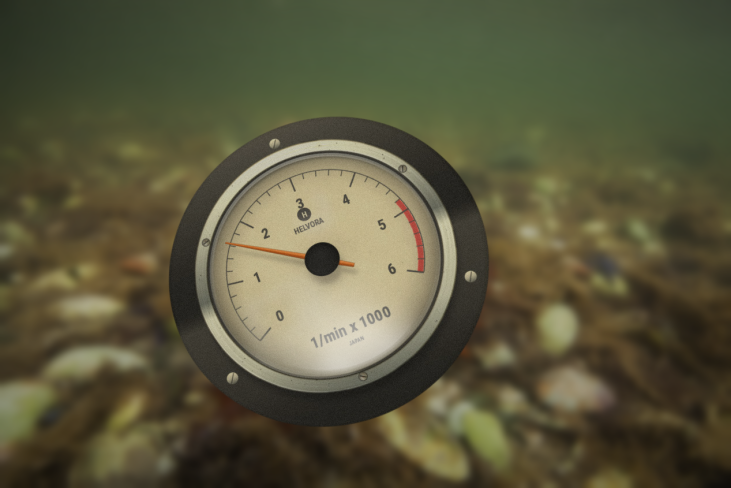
1600 (rpm)
